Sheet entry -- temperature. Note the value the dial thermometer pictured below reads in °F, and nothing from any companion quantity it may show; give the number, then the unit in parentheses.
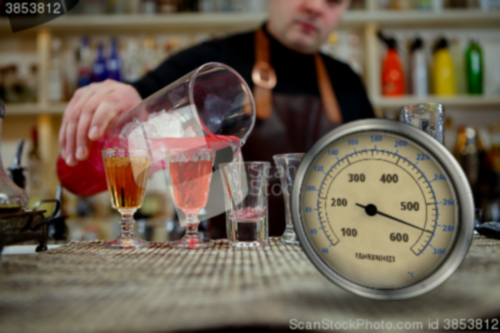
550 (°F)
